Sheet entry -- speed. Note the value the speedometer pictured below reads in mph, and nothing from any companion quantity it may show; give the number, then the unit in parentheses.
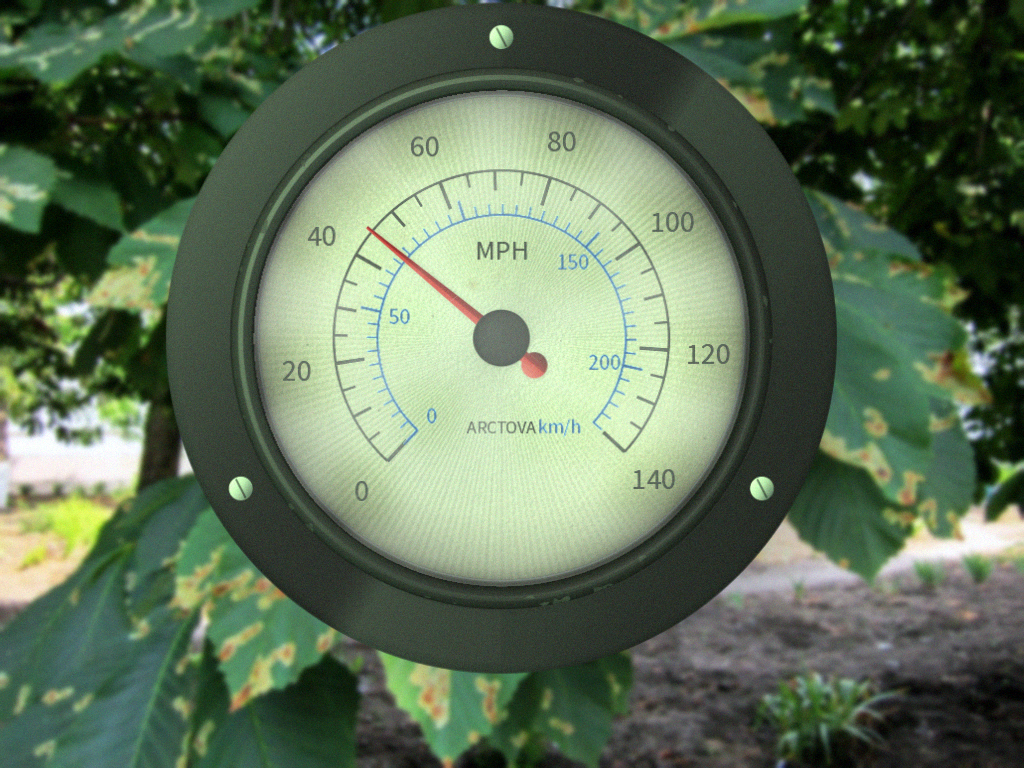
45 (mph)
